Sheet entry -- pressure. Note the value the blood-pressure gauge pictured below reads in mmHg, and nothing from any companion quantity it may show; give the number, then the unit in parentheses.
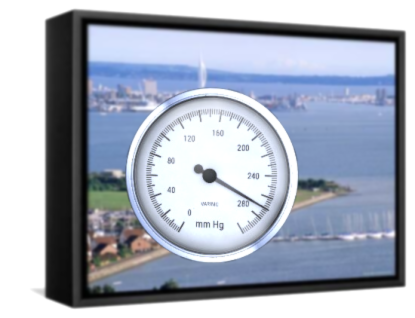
270 (mmHg)
